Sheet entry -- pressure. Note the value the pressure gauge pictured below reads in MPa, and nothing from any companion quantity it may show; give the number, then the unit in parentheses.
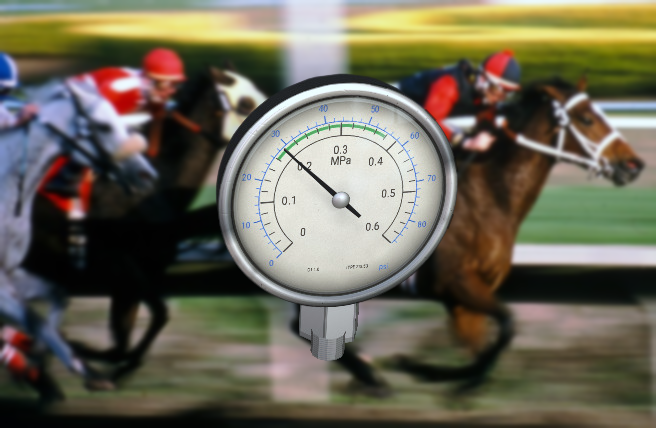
0.2 (MPa)
